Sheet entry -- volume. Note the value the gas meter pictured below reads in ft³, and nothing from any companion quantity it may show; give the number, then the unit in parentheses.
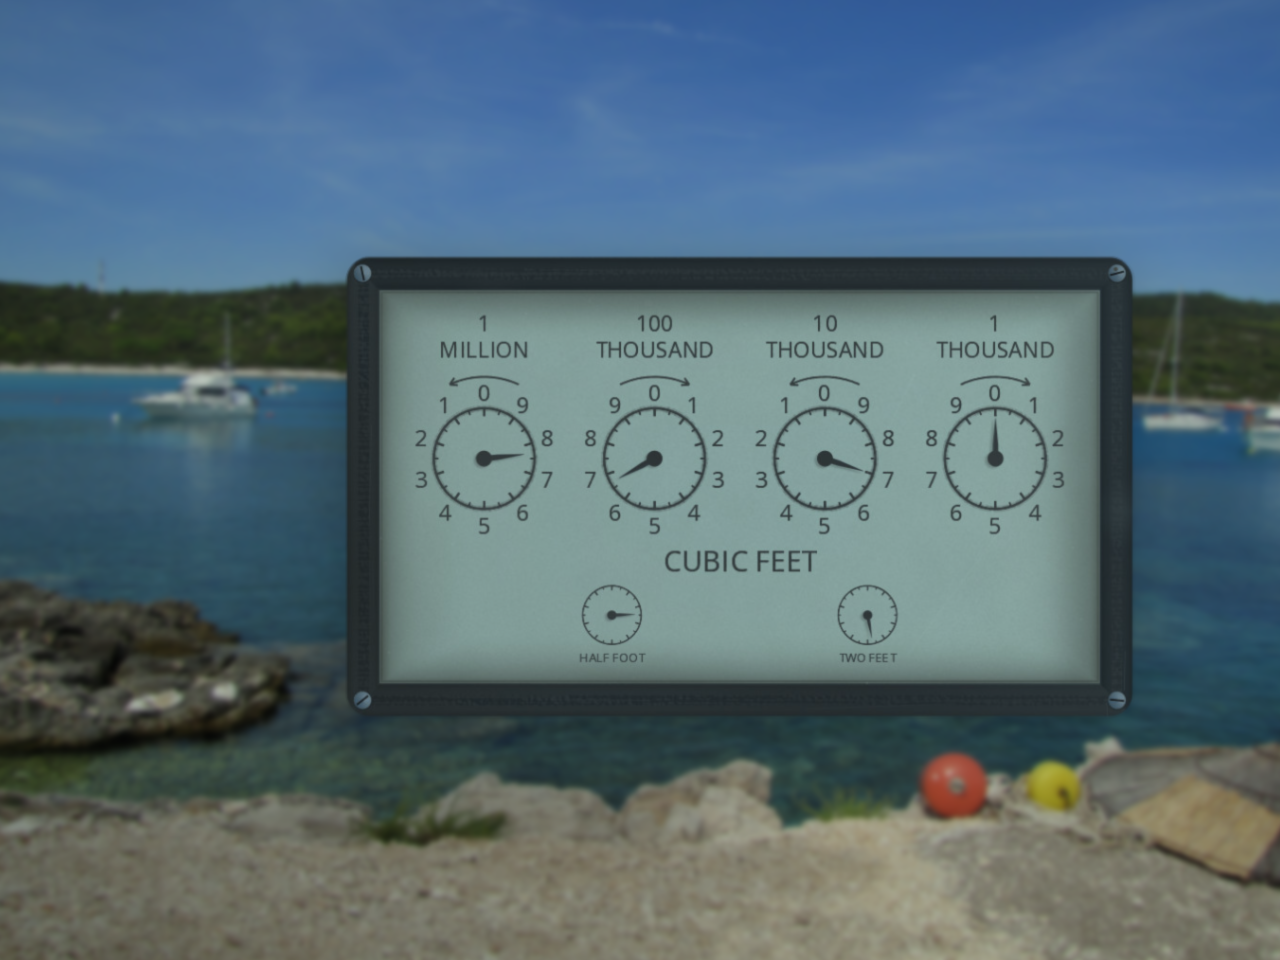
767000 (ft³)
